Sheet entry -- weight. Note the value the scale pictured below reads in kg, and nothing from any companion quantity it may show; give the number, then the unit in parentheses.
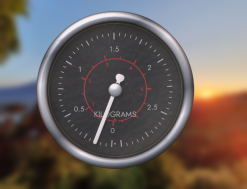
0.15 (kg)
